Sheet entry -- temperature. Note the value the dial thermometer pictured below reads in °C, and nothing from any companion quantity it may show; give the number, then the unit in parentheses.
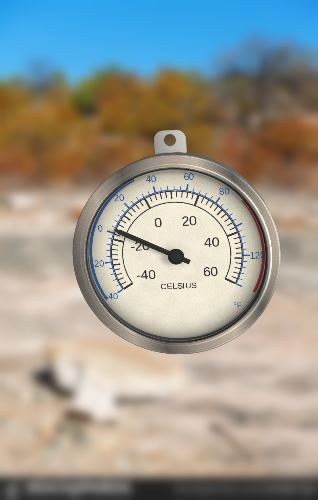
-16 (°C)
